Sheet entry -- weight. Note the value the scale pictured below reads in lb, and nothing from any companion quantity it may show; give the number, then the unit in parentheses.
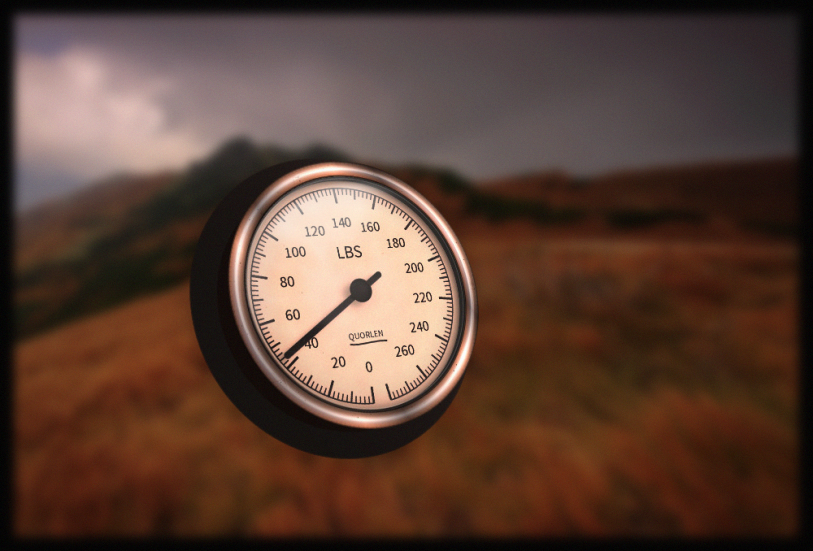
44 (lb)
